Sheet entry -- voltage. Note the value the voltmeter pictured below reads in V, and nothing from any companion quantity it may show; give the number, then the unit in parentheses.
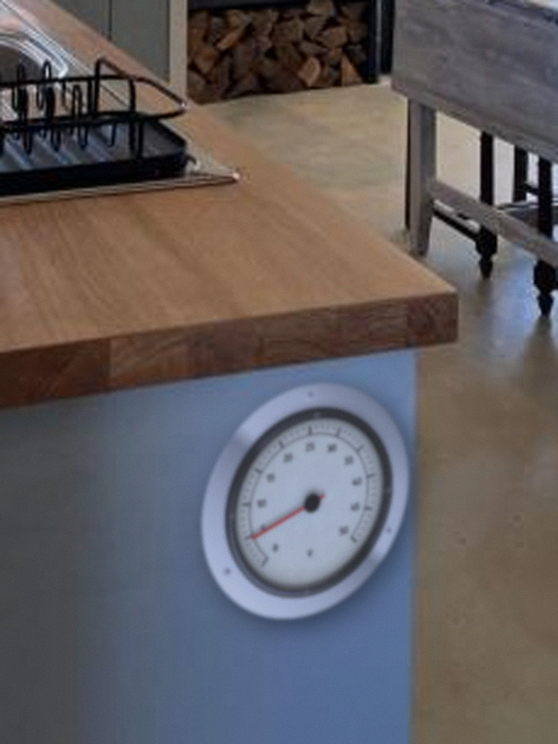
5 (V)
